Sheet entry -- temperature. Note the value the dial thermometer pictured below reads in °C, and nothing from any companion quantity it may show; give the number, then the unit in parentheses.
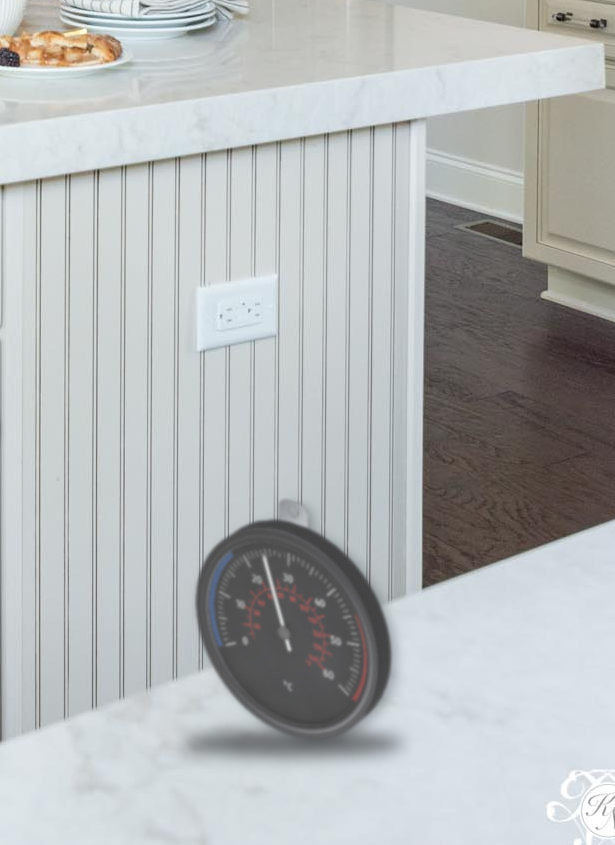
25 (°C)
